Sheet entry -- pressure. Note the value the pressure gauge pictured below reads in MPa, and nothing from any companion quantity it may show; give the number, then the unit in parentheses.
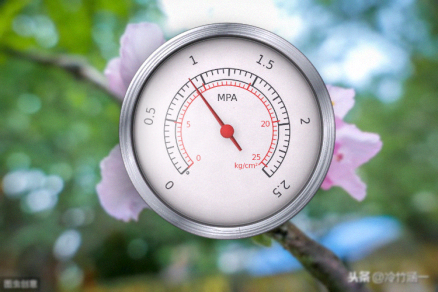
0.9 (MPa)
